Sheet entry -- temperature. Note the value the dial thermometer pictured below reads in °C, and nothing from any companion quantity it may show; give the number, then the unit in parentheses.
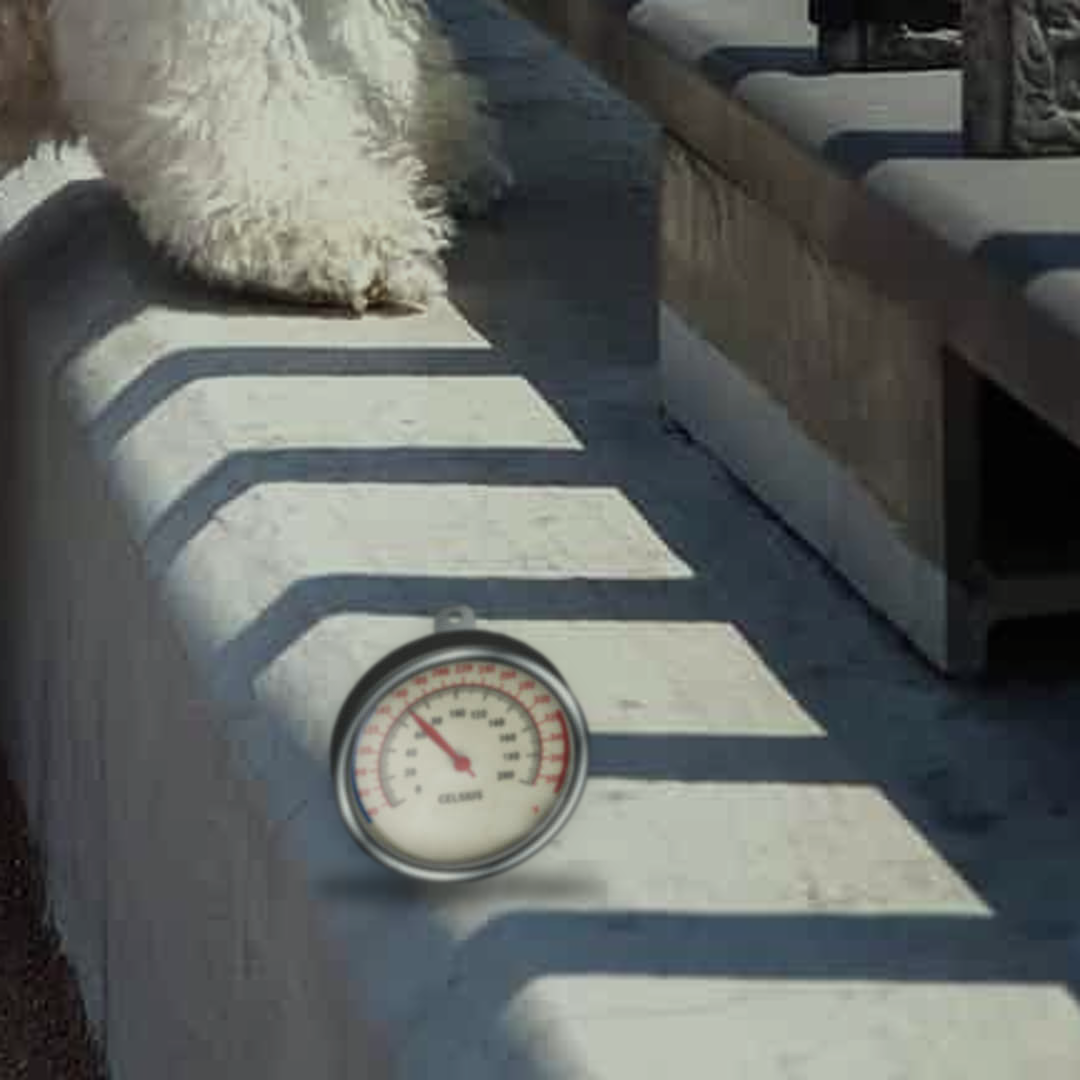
70 (°C)
